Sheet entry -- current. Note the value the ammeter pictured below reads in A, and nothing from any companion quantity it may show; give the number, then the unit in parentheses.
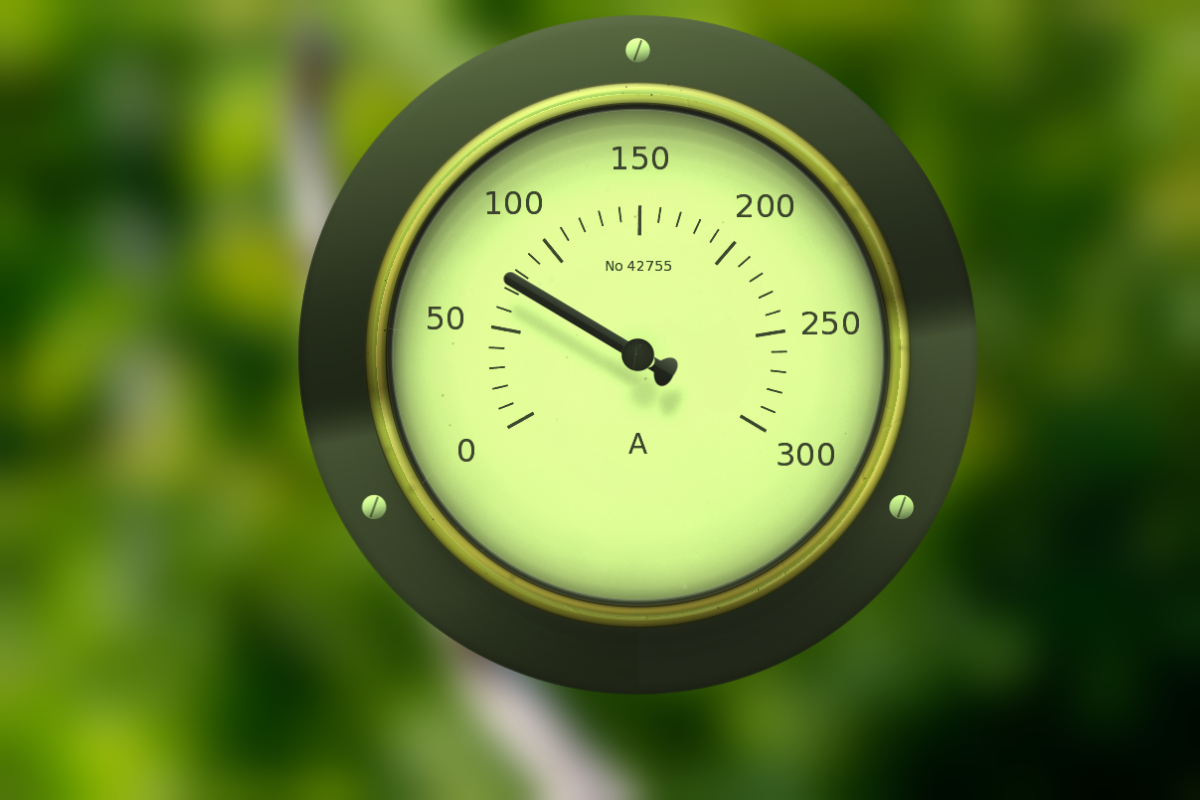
75 (A)
